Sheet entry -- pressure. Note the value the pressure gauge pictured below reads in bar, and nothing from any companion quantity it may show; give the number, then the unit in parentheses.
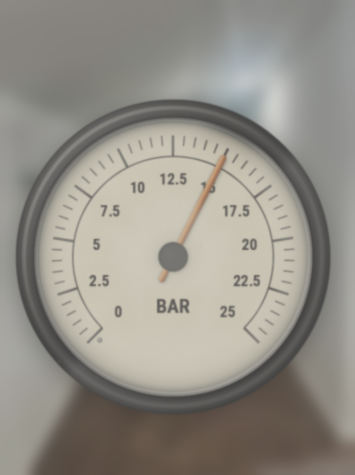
15 (bar)
